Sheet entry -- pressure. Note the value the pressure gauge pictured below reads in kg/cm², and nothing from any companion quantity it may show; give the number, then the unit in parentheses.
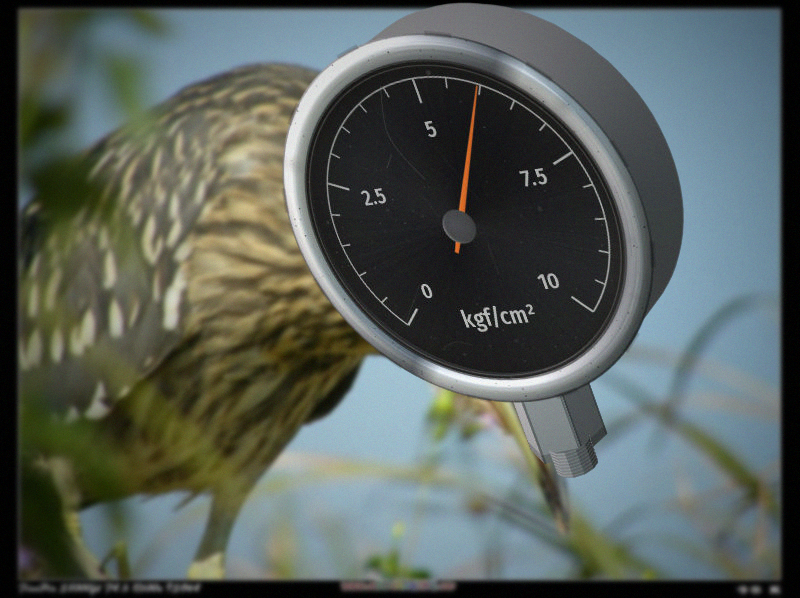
6 (kg/cm²)
